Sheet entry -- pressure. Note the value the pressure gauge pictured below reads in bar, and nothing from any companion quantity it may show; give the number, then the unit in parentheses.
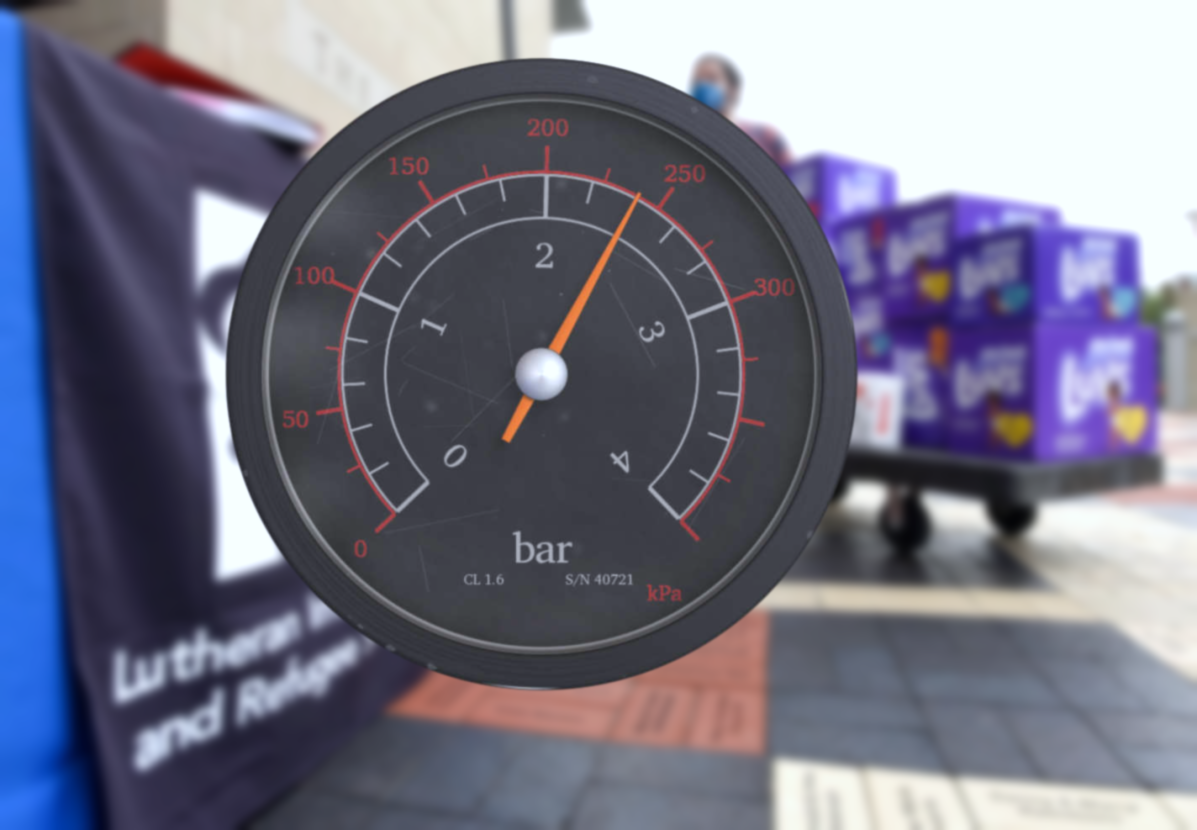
2.4 (bar)
